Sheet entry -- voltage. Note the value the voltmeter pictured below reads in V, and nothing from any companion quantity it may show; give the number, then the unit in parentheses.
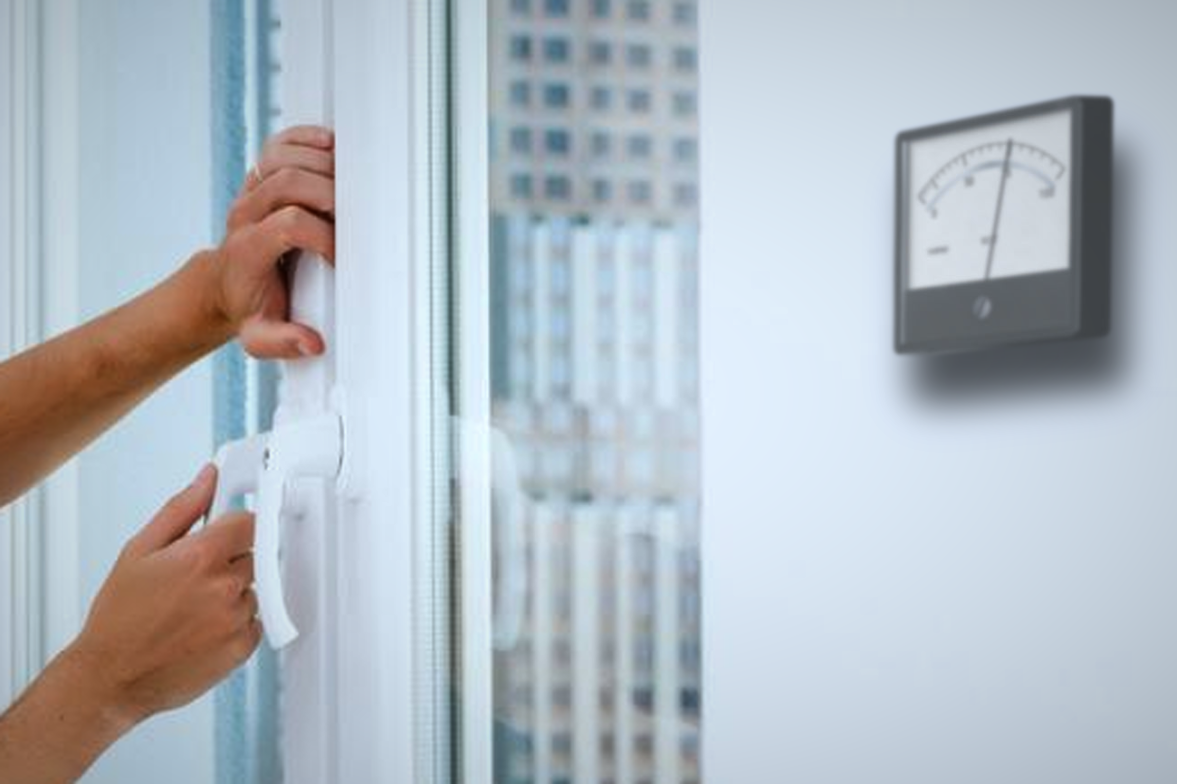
75 (V)
